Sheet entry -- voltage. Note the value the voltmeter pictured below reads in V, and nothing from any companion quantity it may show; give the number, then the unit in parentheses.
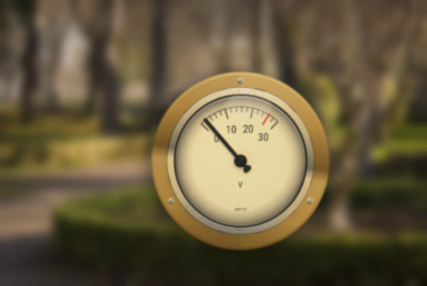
2 (V)
